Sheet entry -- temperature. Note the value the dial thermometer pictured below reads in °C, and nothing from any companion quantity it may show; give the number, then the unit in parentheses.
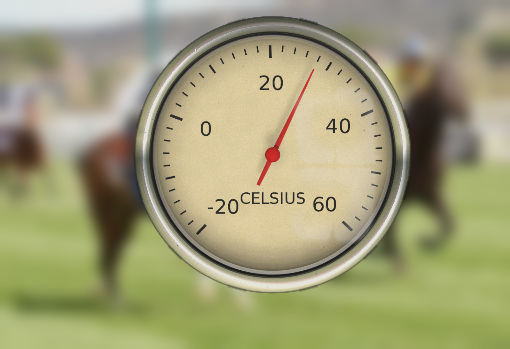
28 (°C)
